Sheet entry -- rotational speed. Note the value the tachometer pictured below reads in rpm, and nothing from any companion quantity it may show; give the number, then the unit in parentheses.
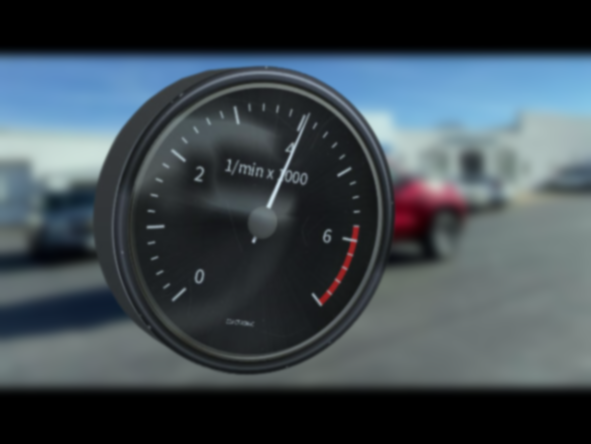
4000 (rpm)
